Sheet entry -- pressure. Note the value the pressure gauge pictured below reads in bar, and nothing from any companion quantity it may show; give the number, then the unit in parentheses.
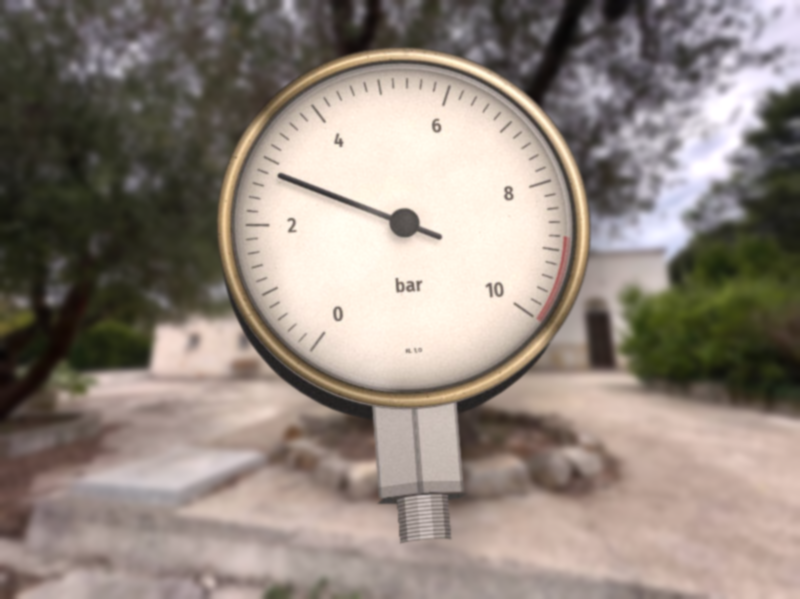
2.8 (bar)
